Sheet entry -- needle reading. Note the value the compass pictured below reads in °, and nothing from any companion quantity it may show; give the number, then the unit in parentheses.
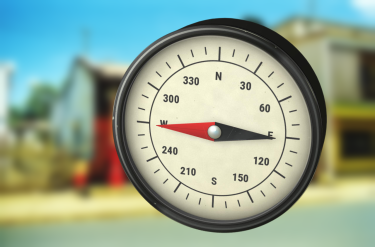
270 (°)
